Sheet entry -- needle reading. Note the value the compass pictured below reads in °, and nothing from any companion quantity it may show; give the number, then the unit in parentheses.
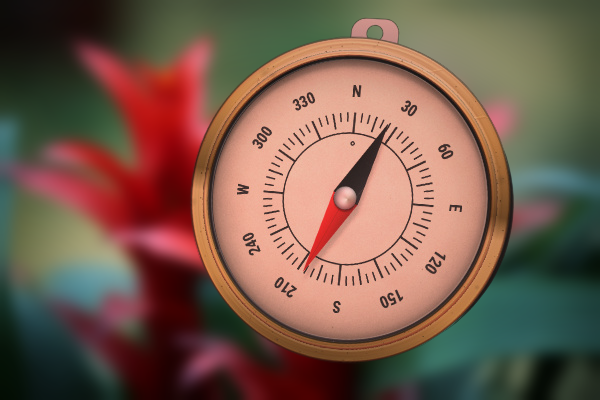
205 (°)
